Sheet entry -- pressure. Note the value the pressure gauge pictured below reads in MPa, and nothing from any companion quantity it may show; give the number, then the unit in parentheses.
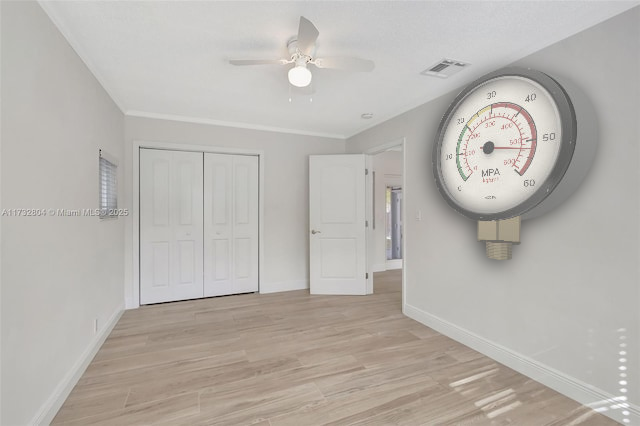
52.5 (MPa)
